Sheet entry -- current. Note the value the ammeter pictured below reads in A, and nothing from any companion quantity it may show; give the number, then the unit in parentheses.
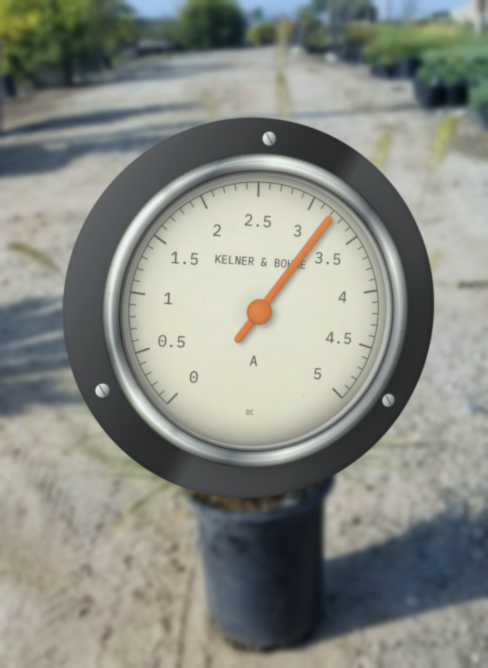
3.2 (A)
